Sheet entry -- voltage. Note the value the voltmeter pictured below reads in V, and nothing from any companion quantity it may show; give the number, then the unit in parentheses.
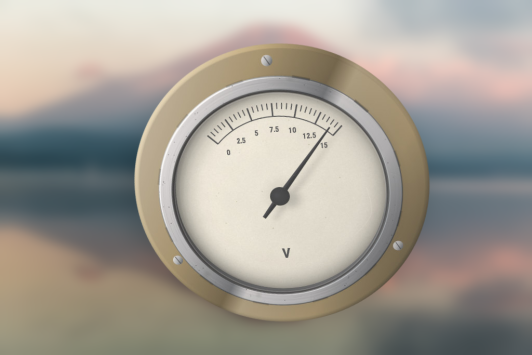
14 (V)
